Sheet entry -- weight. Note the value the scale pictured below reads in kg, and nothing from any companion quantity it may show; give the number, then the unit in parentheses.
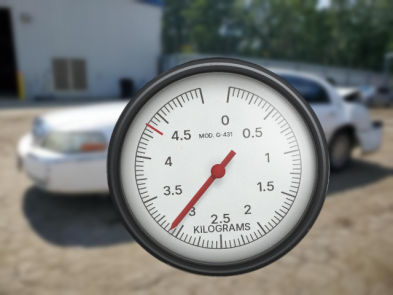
3.1 (kg)
